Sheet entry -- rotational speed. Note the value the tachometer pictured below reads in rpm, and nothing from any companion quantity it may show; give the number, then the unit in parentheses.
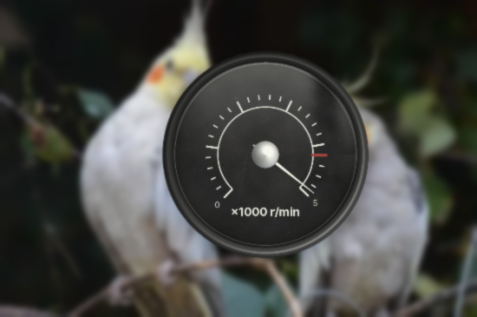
4900 (rpm)
